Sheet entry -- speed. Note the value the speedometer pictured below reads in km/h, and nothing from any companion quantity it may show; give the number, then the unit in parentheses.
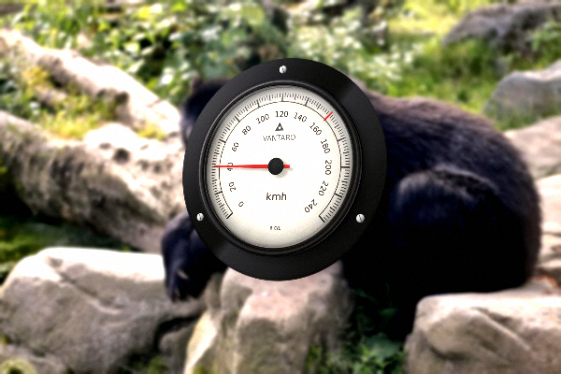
40 (km/h)
